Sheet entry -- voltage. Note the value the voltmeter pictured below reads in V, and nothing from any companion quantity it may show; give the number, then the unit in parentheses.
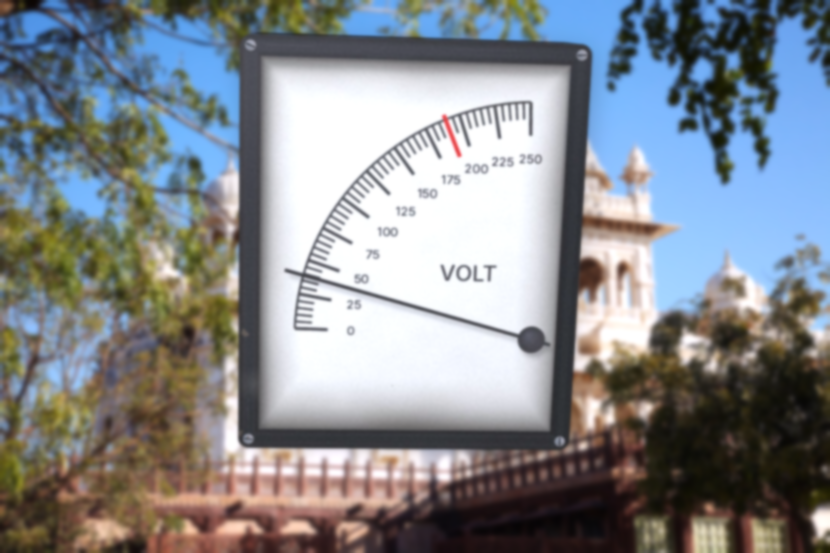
40 (V)
